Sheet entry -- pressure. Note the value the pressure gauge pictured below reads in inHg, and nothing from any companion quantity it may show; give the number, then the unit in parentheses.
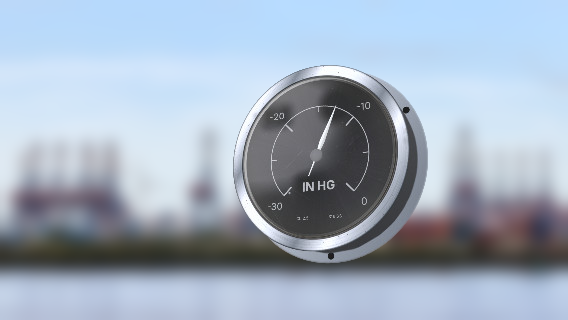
-12.5 (inHg)
